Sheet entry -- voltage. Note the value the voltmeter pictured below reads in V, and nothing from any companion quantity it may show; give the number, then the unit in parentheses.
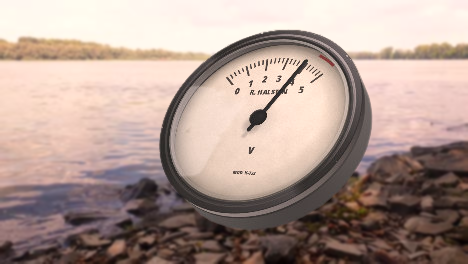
4 (V)
